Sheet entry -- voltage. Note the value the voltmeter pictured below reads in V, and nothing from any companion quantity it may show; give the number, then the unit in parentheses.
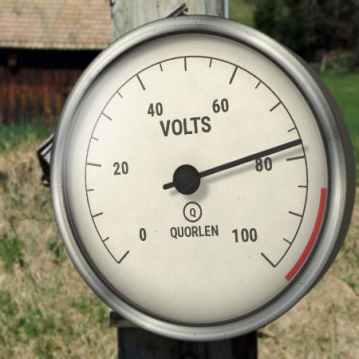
77.5 (V)
